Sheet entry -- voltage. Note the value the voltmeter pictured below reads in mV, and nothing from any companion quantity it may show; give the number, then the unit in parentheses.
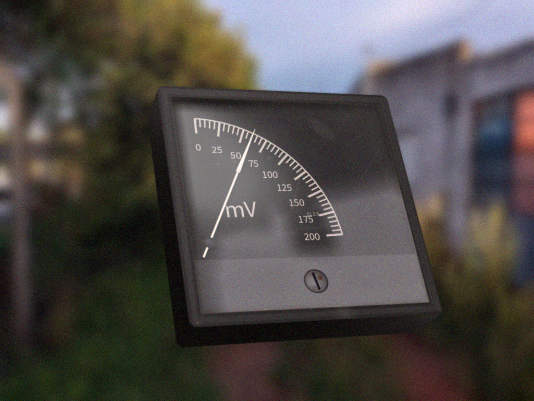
60 (mV)
